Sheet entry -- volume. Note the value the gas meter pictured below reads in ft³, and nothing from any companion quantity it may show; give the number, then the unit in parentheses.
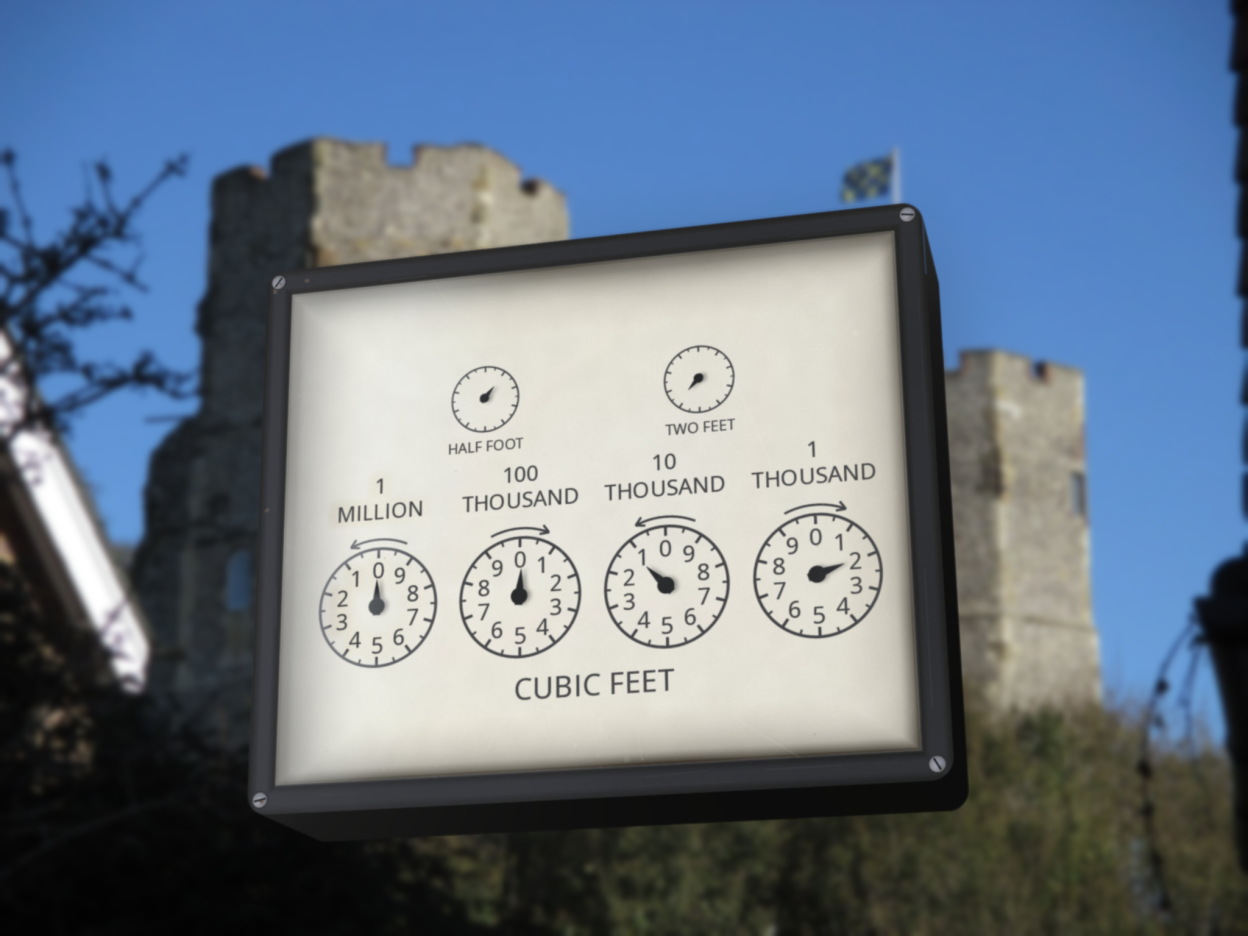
1200 (ft³)
